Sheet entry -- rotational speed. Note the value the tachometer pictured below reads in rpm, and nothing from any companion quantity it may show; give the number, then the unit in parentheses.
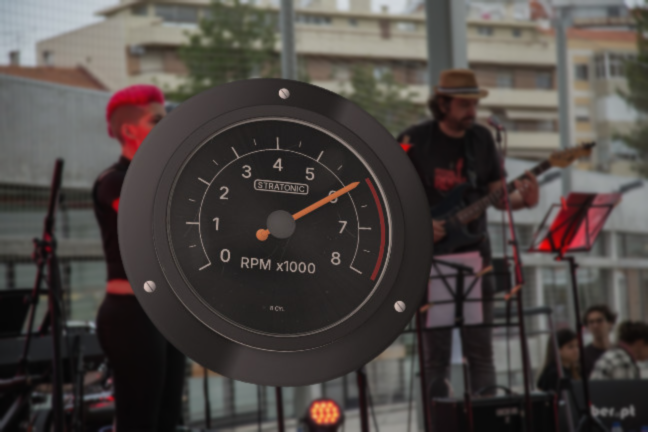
6000 (rpm)
